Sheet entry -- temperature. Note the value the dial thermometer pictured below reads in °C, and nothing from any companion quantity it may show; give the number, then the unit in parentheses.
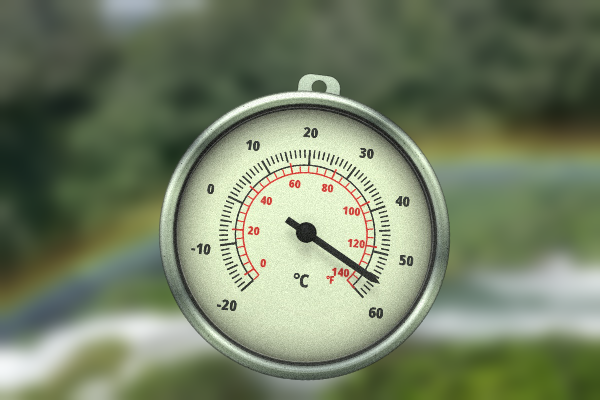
56 (°C)
